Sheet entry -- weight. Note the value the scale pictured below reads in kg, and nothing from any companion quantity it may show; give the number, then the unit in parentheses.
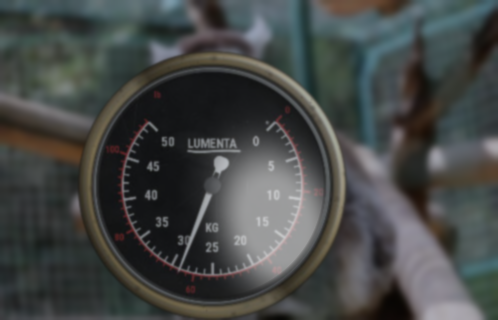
29 (kg)
